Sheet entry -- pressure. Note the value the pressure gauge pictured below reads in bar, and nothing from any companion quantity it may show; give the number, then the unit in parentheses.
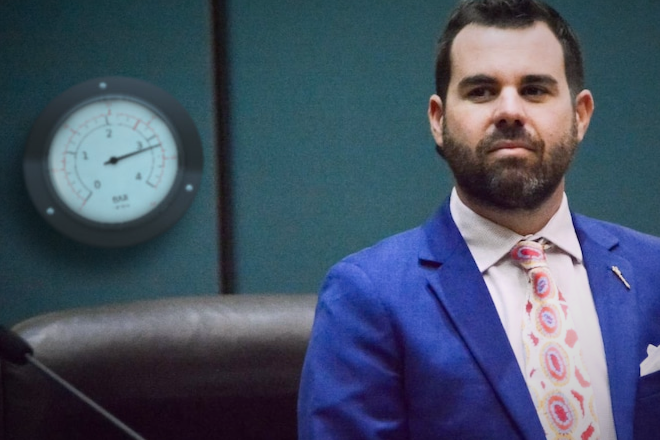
3.2 (bar)
